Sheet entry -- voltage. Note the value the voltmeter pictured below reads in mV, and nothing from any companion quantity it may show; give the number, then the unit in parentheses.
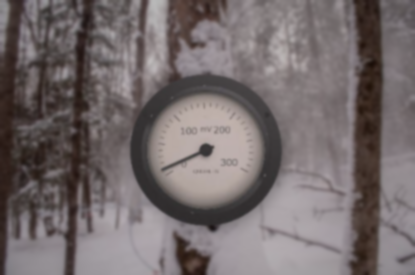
10 (mV)
